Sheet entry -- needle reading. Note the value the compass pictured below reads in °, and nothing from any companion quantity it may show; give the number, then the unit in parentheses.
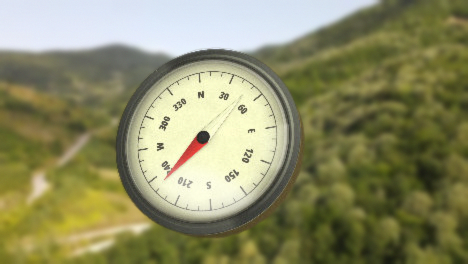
230 (°)
